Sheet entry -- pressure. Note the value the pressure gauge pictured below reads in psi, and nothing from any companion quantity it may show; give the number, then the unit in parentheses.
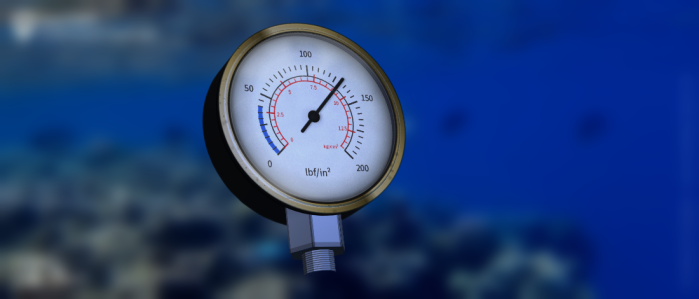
130 (psi)
